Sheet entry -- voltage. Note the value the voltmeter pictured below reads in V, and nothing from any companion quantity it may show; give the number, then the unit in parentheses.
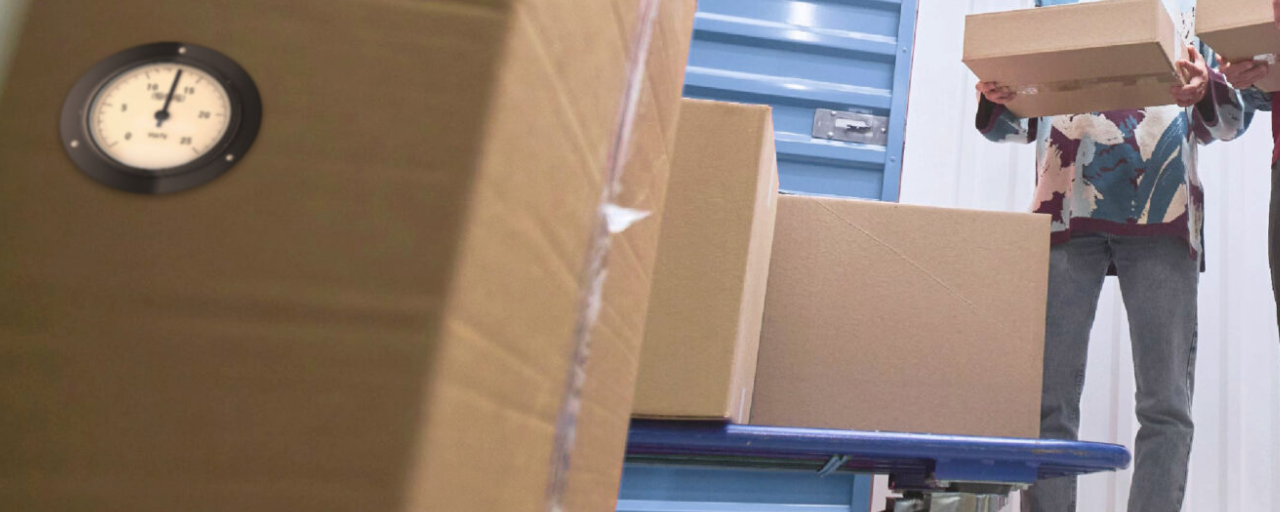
13 (V)
